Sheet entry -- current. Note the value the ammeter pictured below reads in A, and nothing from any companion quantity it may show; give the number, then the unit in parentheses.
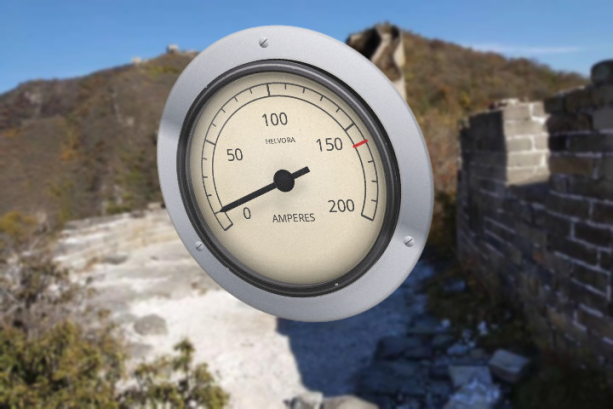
10 (A)
